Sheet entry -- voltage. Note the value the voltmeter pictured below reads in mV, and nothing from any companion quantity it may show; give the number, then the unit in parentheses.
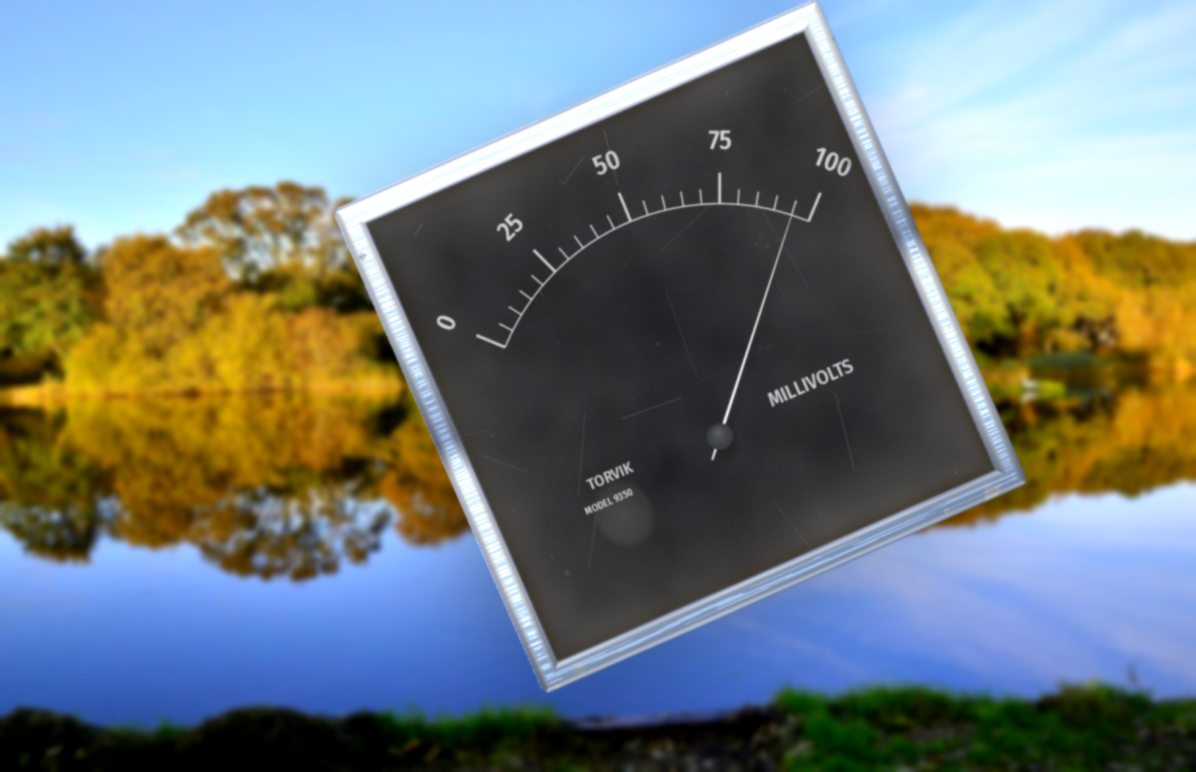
95 (mV)
